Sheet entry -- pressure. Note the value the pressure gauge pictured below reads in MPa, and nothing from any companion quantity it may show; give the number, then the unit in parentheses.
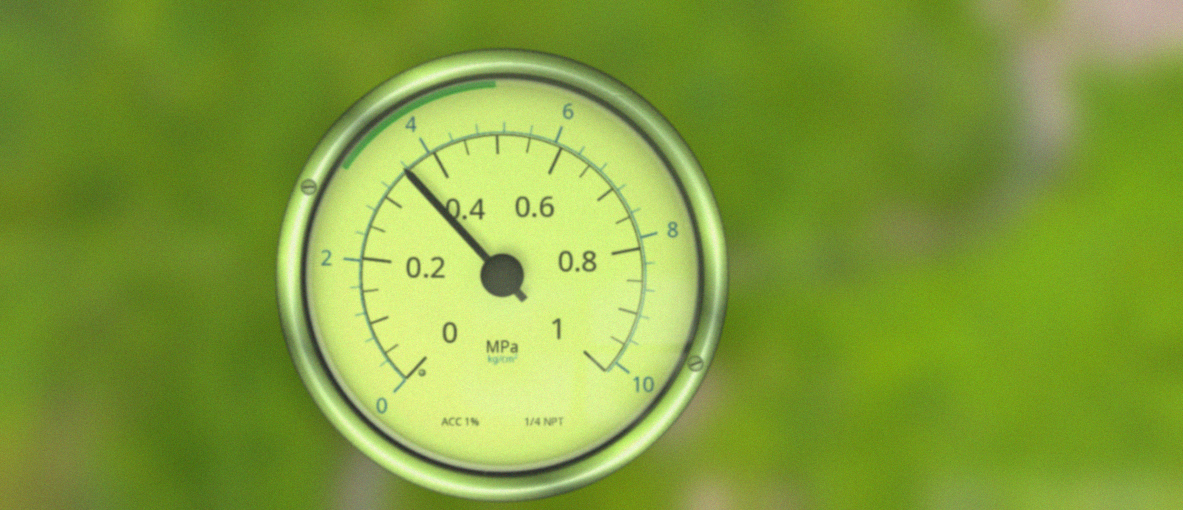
0.35 (MPa)
